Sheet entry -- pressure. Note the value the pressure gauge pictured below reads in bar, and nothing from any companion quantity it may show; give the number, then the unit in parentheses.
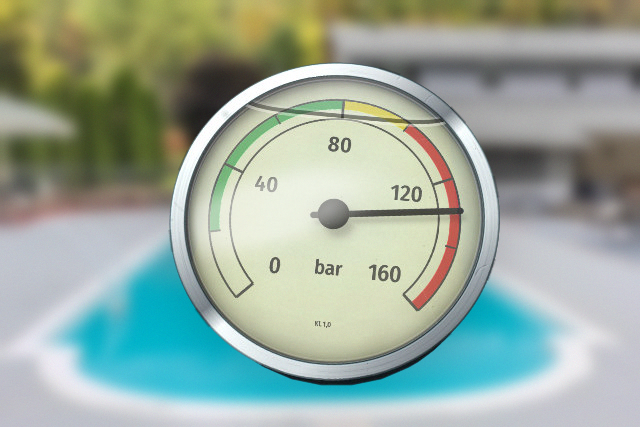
130 (bar)
